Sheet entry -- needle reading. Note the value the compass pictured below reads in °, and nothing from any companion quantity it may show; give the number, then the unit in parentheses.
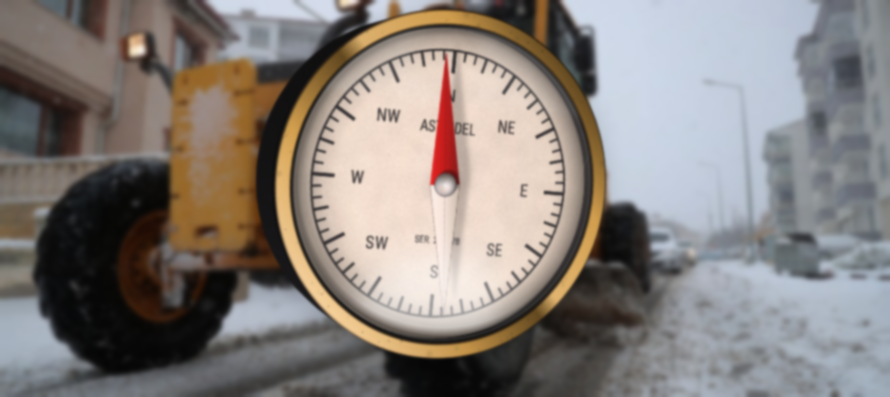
355 (°)
